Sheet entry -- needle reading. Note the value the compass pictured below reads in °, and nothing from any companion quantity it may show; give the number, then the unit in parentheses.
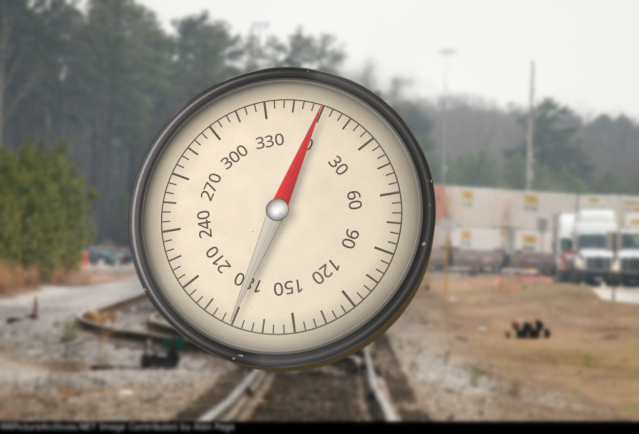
0 (°)
